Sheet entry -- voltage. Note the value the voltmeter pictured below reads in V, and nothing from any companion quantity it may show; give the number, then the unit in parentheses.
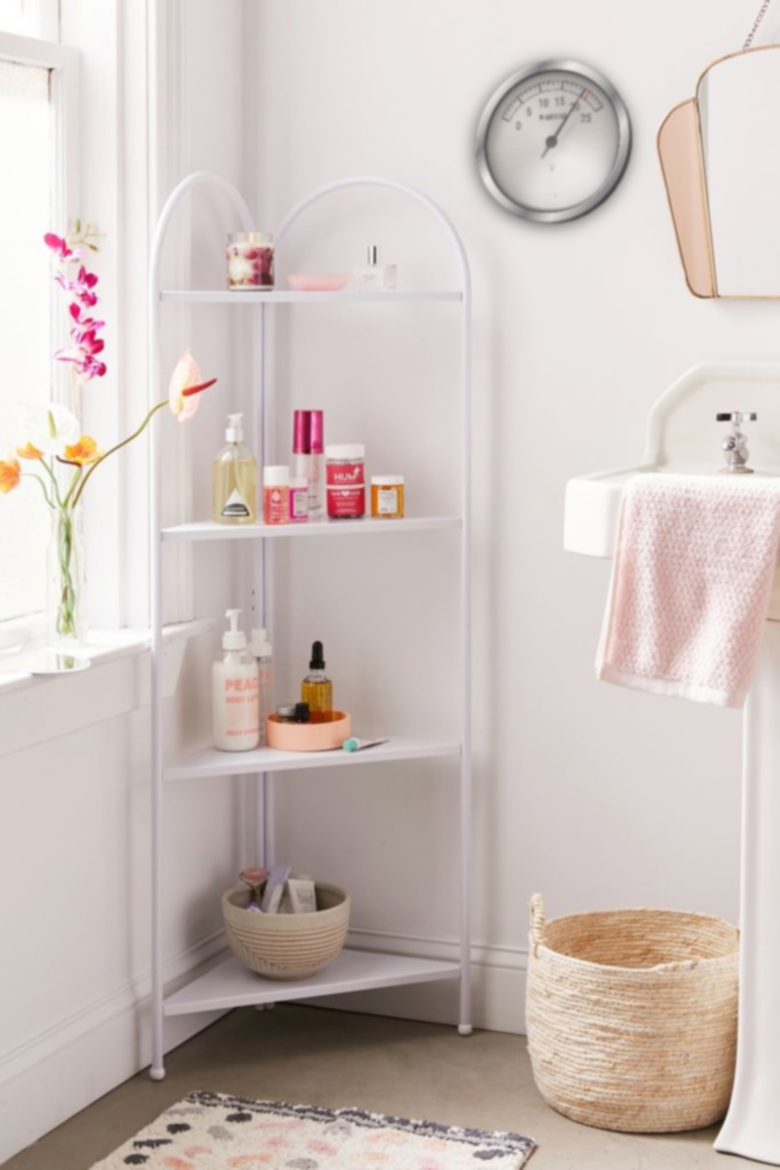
20 (V)
